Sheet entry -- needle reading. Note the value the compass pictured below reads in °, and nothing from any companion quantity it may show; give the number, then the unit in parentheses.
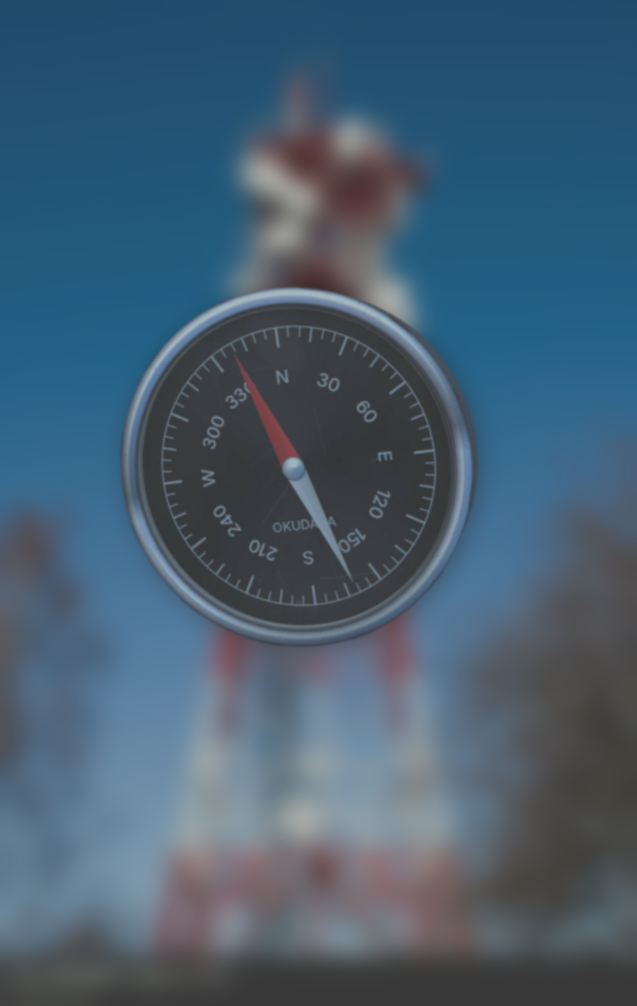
340 (°)
